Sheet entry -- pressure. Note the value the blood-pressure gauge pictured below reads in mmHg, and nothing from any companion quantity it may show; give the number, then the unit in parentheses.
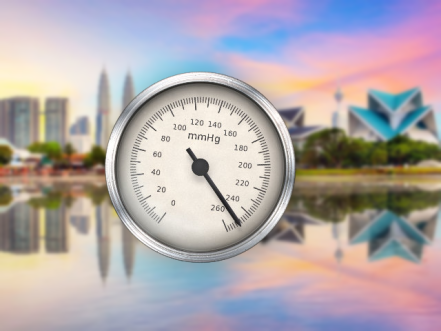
250 (mmHg)
